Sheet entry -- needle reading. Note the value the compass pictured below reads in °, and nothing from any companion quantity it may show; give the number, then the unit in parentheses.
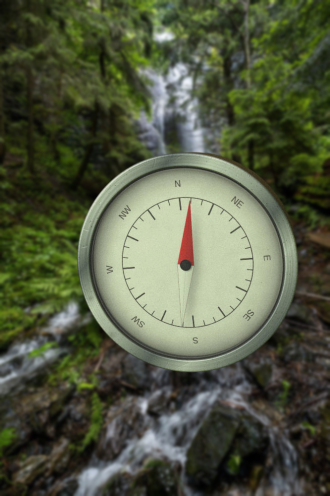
10 (°)
